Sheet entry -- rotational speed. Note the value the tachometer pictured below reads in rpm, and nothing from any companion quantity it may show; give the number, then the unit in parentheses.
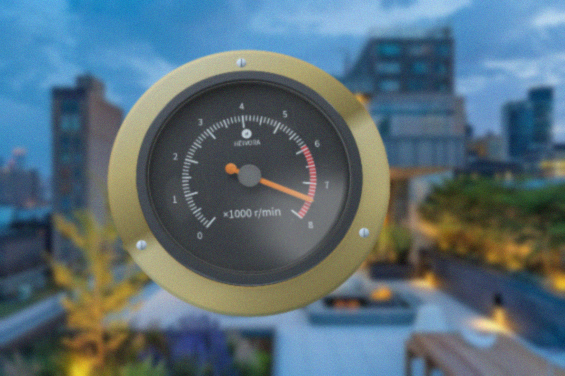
7500 (rpm)
